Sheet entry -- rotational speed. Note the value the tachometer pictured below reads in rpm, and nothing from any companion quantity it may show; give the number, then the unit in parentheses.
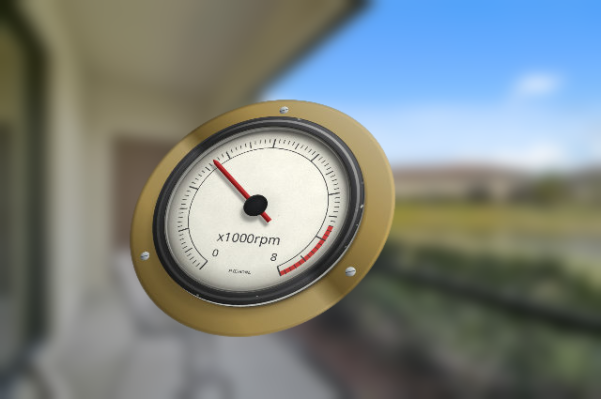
2700 (rpm)
